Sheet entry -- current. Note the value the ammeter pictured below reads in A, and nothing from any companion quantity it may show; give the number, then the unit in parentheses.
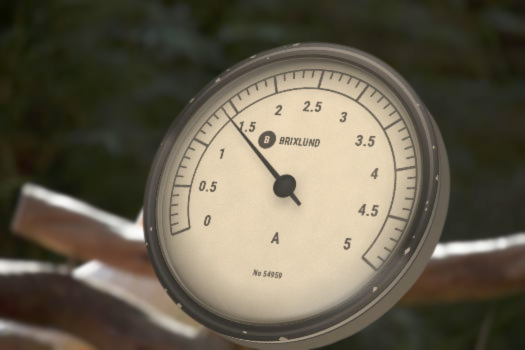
1.4 (A)
